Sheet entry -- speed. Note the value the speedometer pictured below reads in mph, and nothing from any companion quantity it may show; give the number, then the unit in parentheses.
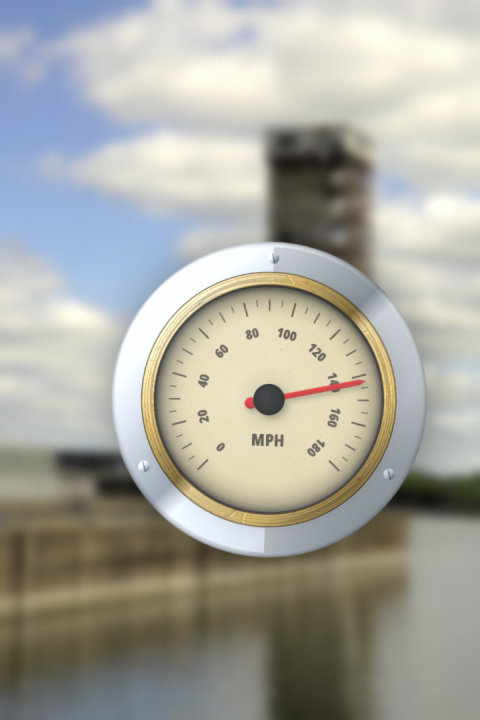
142.5 (mph)
